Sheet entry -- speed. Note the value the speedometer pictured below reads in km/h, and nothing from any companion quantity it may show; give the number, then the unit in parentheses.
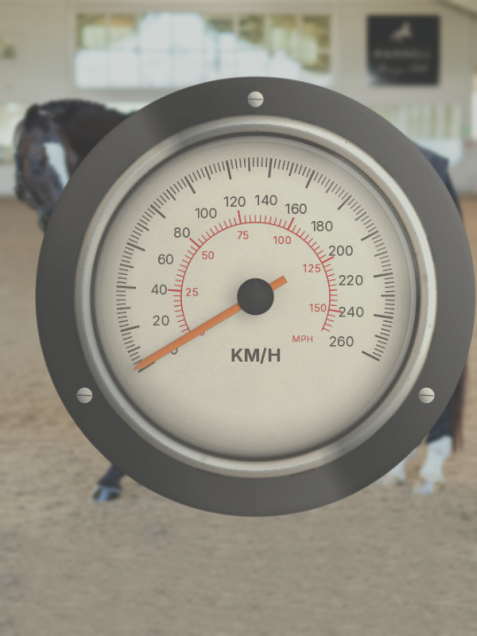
2 (km/h)
